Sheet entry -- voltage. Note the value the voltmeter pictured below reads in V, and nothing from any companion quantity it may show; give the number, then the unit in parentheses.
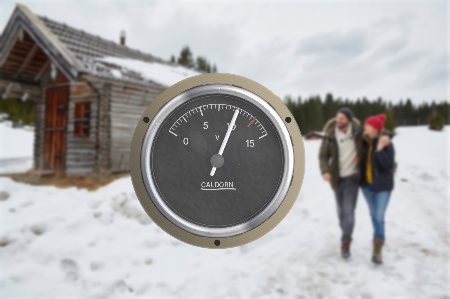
10 (V)
